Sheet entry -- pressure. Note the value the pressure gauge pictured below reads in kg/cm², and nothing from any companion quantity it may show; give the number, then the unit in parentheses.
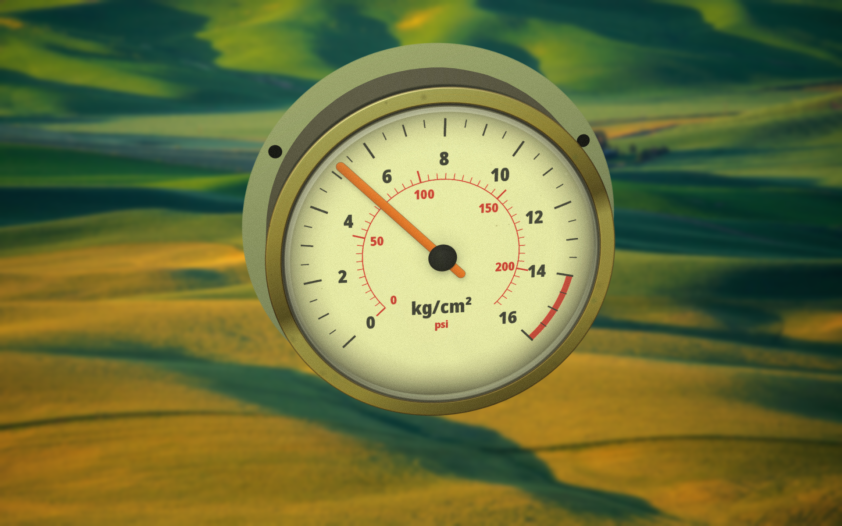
5.25 (kg/cm²)
